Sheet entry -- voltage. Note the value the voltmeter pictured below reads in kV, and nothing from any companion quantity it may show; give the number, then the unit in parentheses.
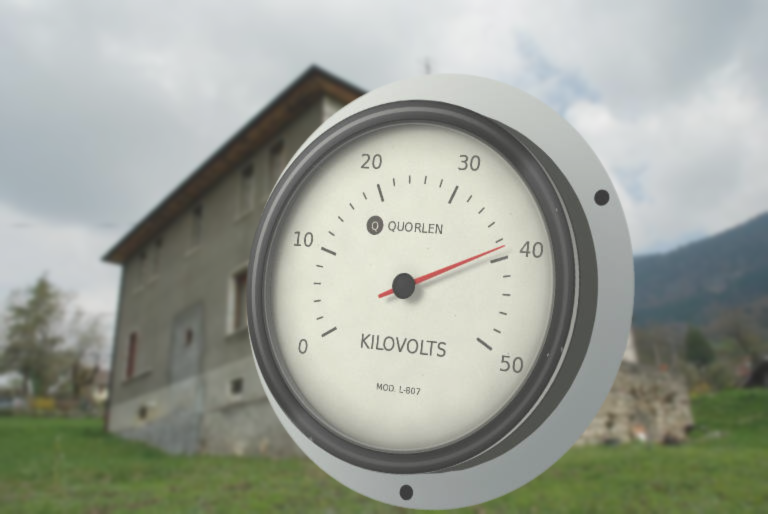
39 (kV)
